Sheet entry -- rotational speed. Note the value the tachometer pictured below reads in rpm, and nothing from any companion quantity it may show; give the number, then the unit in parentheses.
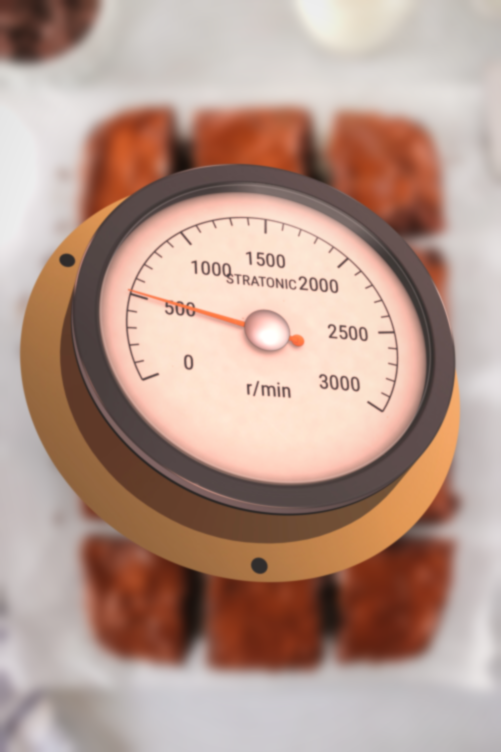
500 (rpm)
